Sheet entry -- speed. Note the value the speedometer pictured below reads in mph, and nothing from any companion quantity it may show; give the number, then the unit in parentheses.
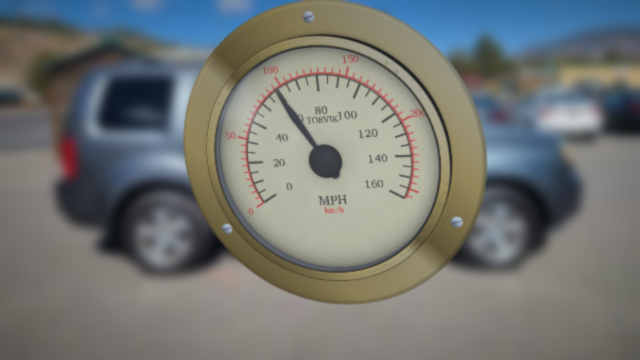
60 (mph)
